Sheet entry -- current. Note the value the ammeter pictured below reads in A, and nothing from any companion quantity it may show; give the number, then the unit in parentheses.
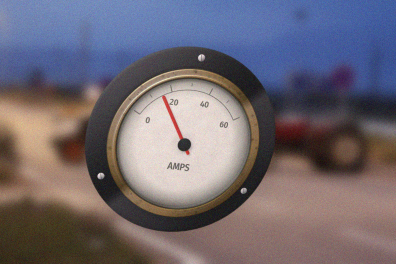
15 (A)
